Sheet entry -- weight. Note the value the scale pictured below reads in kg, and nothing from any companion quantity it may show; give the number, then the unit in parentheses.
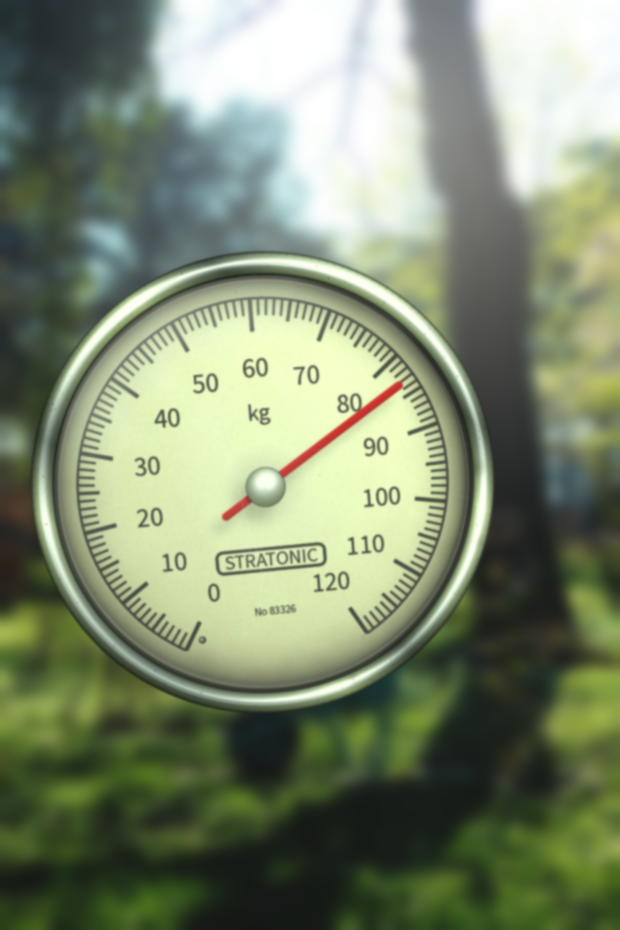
83 (kg)
